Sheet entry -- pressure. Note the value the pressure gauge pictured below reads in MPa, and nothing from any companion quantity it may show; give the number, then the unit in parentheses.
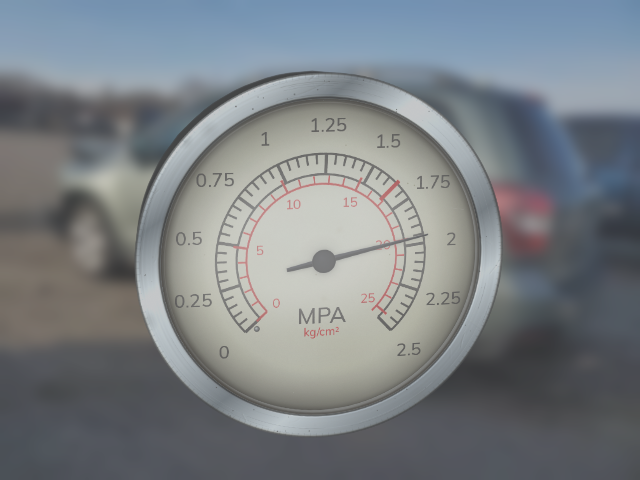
1.95 (MPa)
